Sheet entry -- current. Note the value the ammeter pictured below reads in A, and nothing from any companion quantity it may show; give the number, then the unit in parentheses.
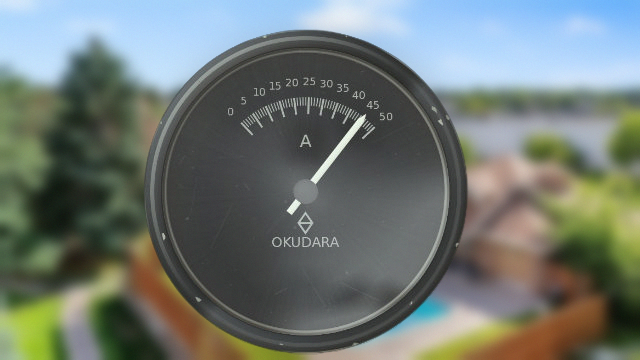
45 (A)
